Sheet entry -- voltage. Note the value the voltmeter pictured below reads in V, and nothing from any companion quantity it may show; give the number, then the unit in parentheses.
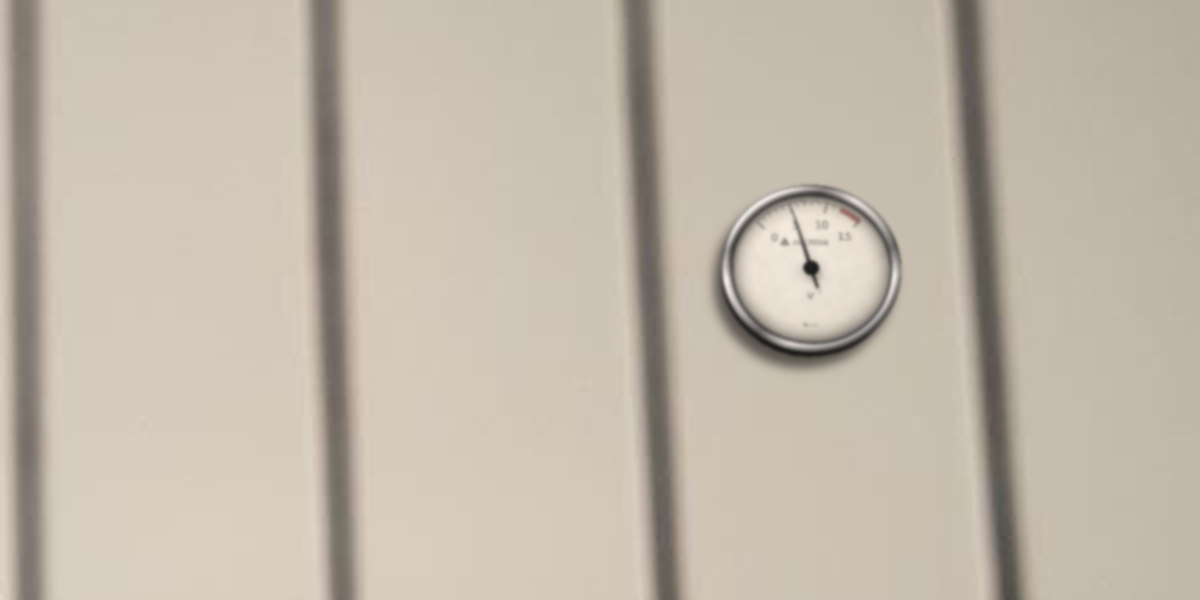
5 (V)
